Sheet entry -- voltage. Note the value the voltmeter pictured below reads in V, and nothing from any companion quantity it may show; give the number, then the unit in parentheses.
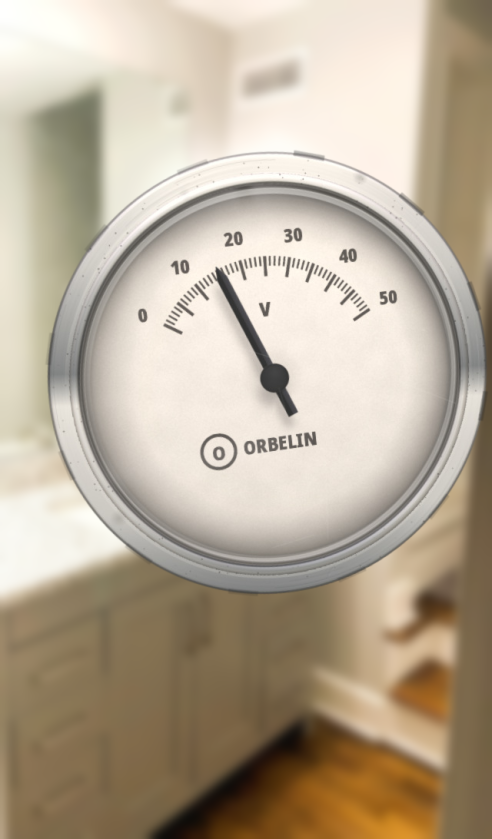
15 (V)
